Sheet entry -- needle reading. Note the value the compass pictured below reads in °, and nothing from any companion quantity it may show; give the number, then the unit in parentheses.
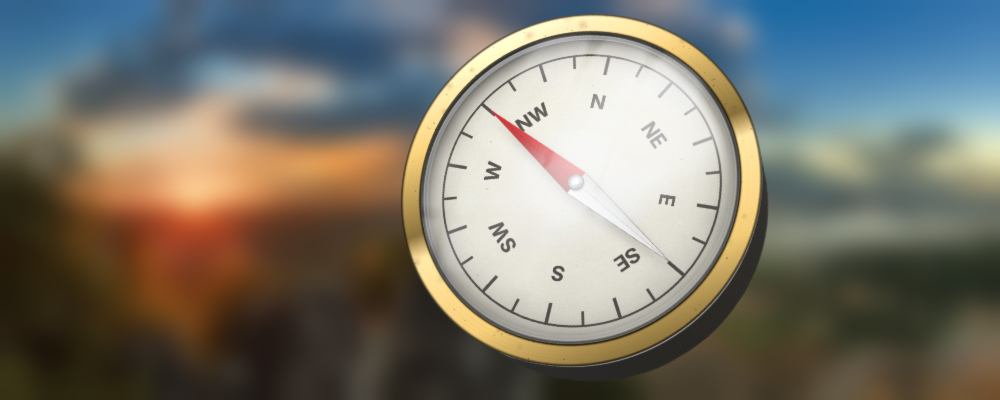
300 (°)
